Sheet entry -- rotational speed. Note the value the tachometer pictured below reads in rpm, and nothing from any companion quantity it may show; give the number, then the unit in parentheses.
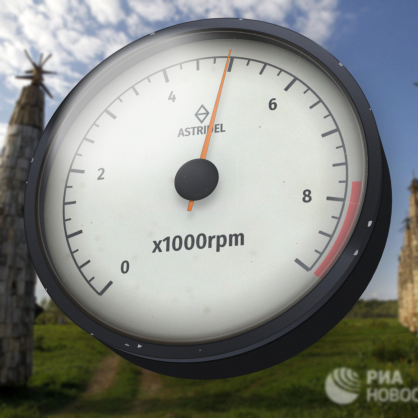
5000 (rpm)
